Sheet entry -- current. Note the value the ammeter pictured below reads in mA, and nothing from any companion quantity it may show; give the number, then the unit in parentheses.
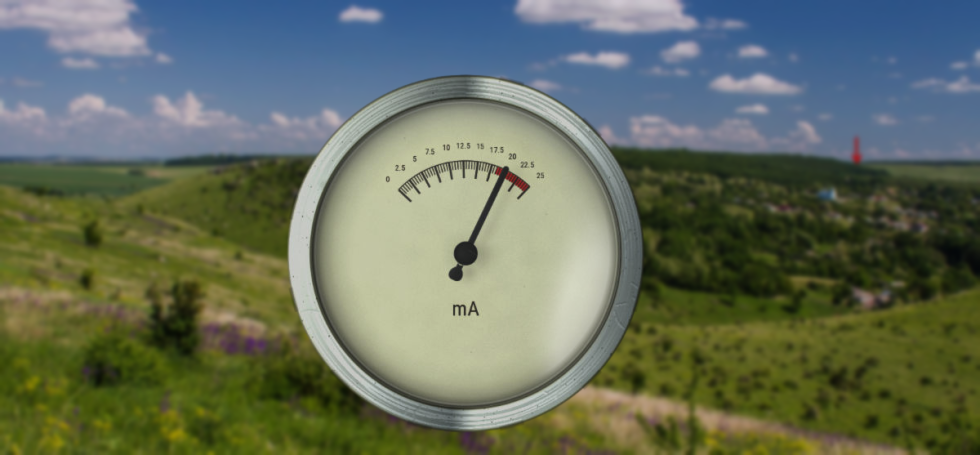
20 (mA)
